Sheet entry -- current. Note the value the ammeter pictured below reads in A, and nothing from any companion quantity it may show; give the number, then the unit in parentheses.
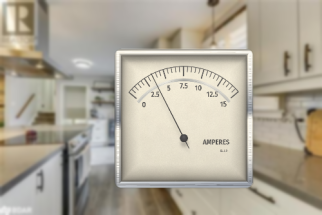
3.5 (A)
